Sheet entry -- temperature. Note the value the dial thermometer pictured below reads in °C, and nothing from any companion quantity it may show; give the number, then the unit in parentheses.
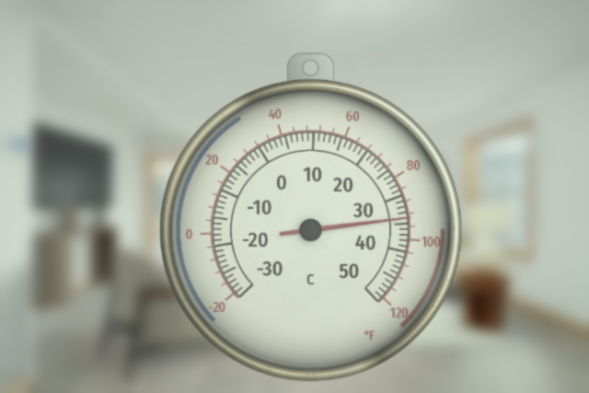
34 (°C)
